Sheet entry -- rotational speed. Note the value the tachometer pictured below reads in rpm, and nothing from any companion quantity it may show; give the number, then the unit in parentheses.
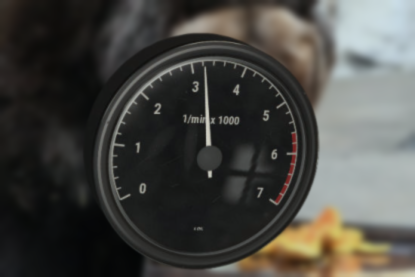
3200 (rpm)
